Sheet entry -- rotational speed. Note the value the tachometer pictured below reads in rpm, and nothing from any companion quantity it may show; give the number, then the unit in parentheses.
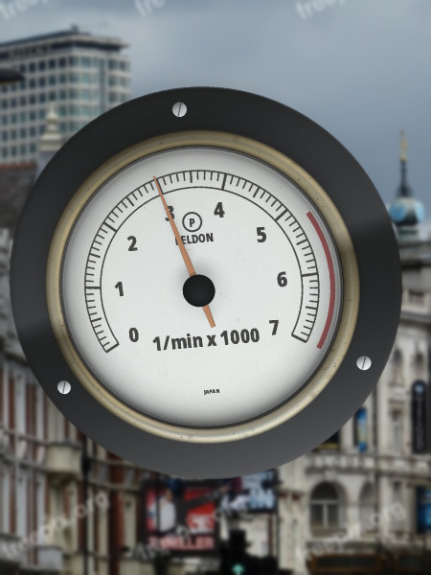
3000 (rpm)
